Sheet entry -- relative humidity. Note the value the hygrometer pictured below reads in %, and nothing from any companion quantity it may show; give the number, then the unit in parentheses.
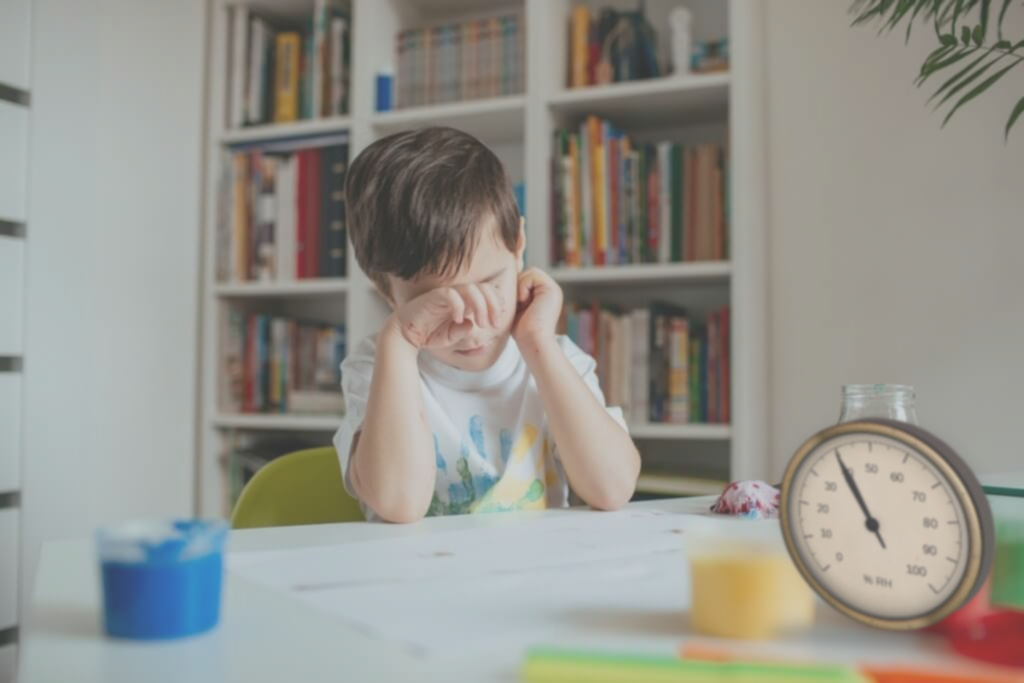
40 (%)
